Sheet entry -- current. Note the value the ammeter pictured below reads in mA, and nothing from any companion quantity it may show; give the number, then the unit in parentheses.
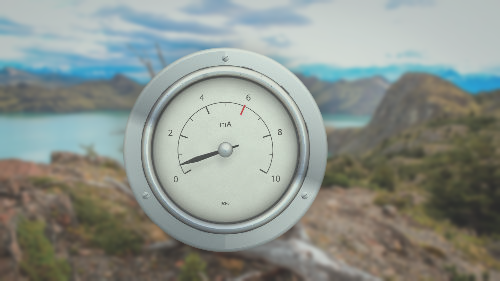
0.5 (mA)
